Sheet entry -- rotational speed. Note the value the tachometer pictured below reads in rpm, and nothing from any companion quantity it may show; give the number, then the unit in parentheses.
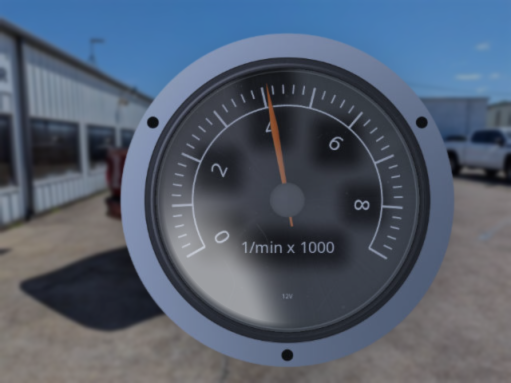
4100 (rpm)
